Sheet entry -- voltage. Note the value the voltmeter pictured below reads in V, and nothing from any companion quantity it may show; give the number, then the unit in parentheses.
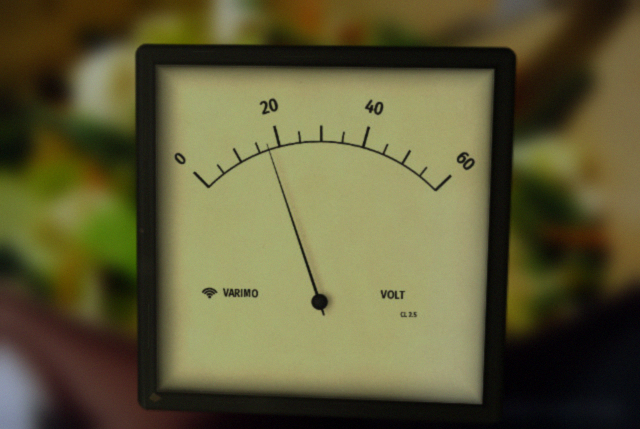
17.5 (V)
